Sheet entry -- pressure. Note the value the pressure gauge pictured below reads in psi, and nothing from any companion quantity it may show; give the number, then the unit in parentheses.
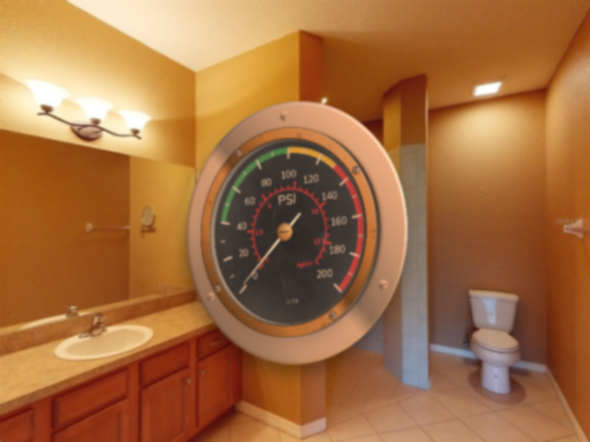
0 (psi)
